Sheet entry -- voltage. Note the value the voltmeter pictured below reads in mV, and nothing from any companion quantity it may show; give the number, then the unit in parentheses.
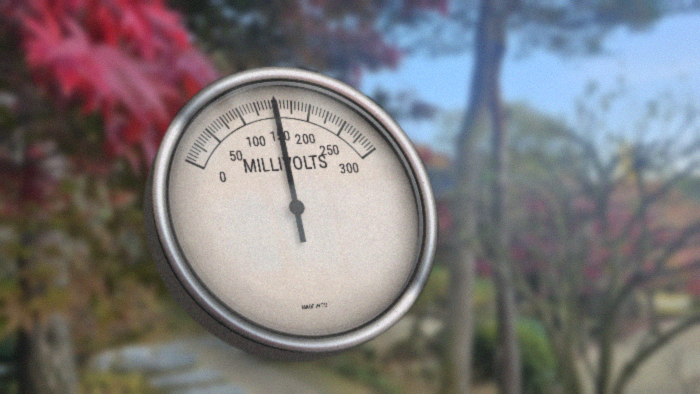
150 (mV)
